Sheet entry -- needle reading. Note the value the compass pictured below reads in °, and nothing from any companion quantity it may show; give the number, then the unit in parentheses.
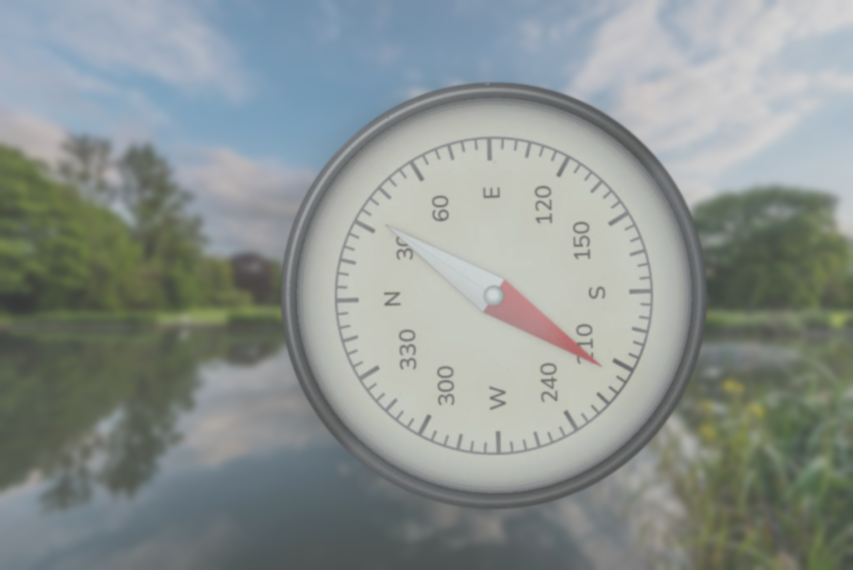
215 (°)
